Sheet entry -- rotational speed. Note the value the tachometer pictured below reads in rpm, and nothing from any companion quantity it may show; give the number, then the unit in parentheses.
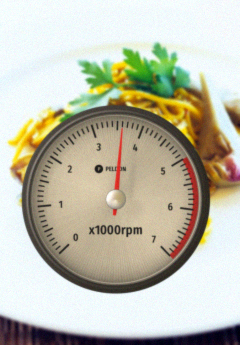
3600 (rpm)
